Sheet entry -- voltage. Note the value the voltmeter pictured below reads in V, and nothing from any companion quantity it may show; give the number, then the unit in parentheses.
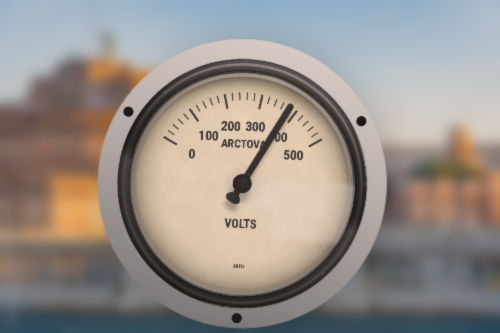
380 (V)
